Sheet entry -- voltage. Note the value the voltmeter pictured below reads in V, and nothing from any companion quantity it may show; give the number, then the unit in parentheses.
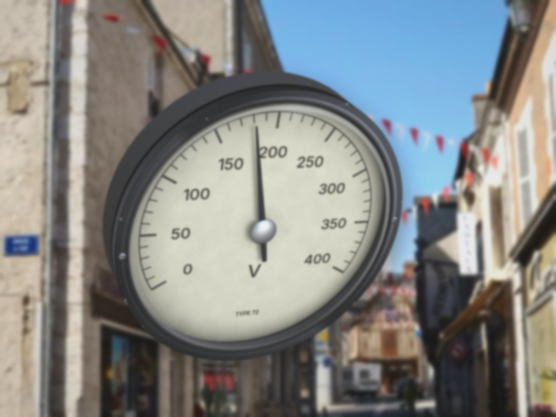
180 (V)
